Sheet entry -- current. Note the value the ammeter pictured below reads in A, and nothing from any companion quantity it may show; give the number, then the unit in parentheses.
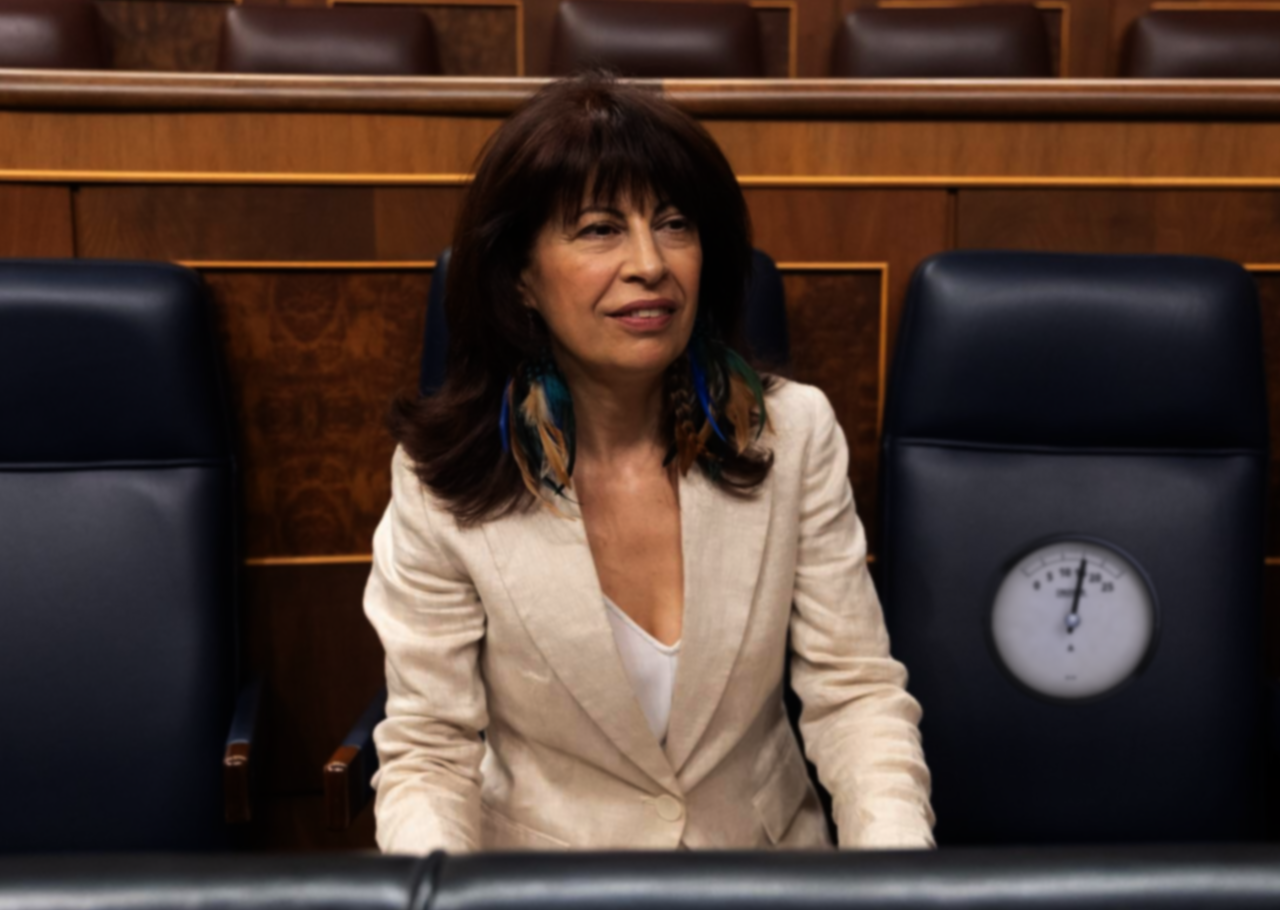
15 (A)
